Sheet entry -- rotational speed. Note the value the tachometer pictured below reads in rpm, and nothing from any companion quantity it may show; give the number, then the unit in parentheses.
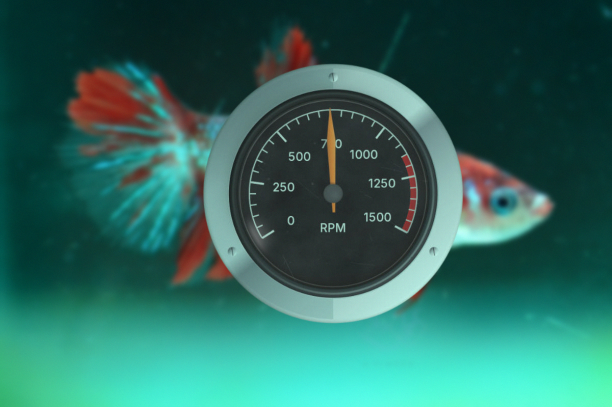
750 (rpm)
